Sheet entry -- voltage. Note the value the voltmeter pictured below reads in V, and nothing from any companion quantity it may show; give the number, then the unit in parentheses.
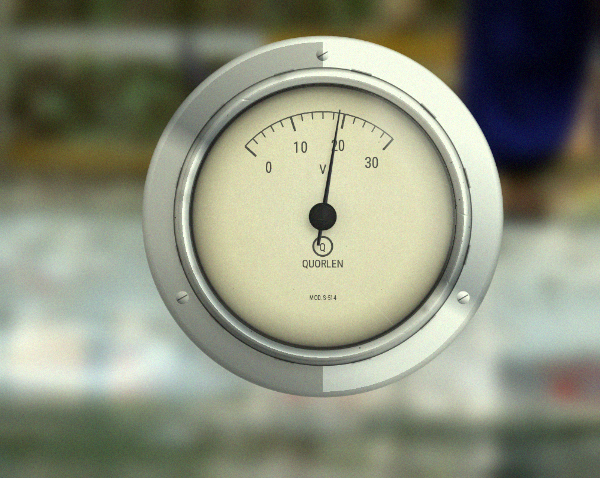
19 (V)
